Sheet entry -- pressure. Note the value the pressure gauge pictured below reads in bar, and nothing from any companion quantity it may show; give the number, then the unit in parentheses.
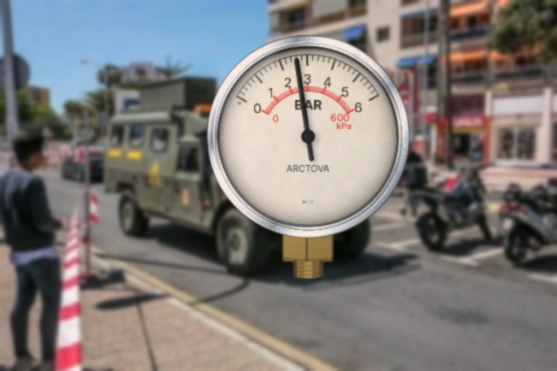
2.6 (bar)
